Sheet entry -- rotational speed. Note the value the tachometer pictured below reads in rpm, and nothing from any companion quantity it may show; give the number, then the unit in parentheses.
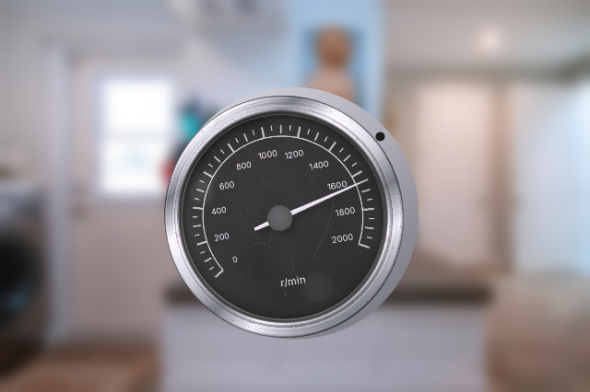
1650 (rpm)
